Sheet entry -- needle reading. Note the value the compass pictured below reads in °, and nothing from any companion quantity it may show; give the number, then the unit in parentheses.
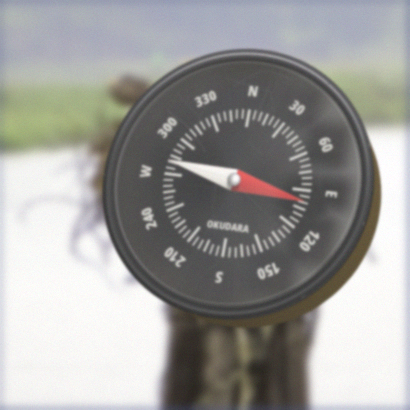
100 (°)
